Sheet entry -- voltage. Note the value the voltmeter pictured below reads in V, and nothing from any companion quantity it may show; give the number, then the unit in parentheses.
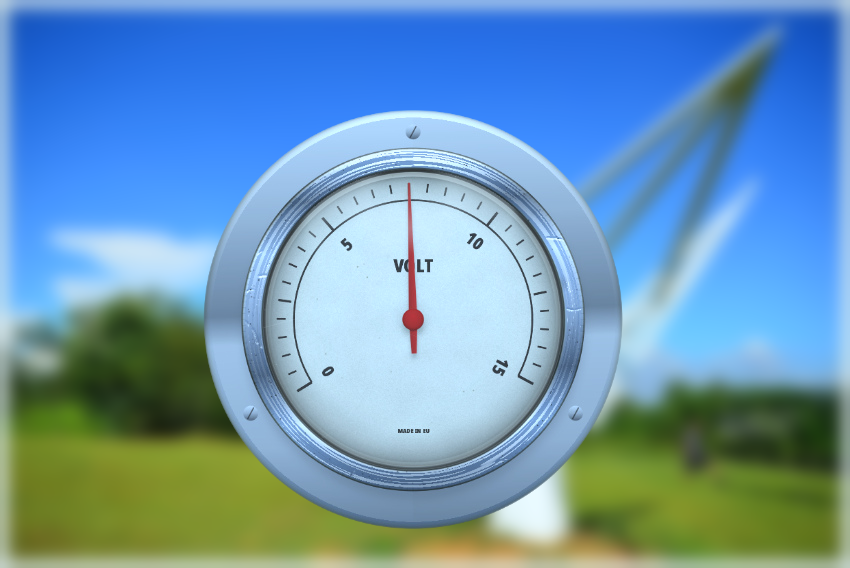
7.5 (V)
